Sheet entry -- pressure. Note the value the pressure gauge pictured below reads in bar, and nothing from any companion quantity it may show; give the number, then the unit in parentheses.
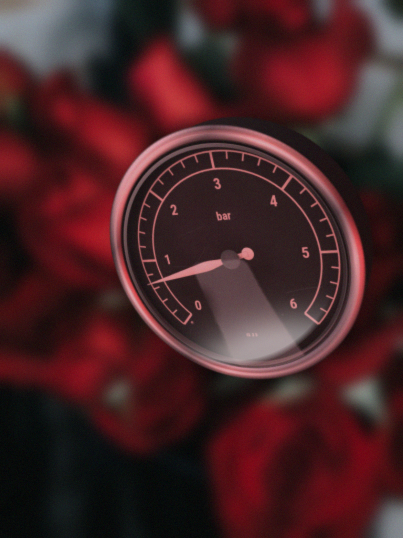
0.7 (bar)
